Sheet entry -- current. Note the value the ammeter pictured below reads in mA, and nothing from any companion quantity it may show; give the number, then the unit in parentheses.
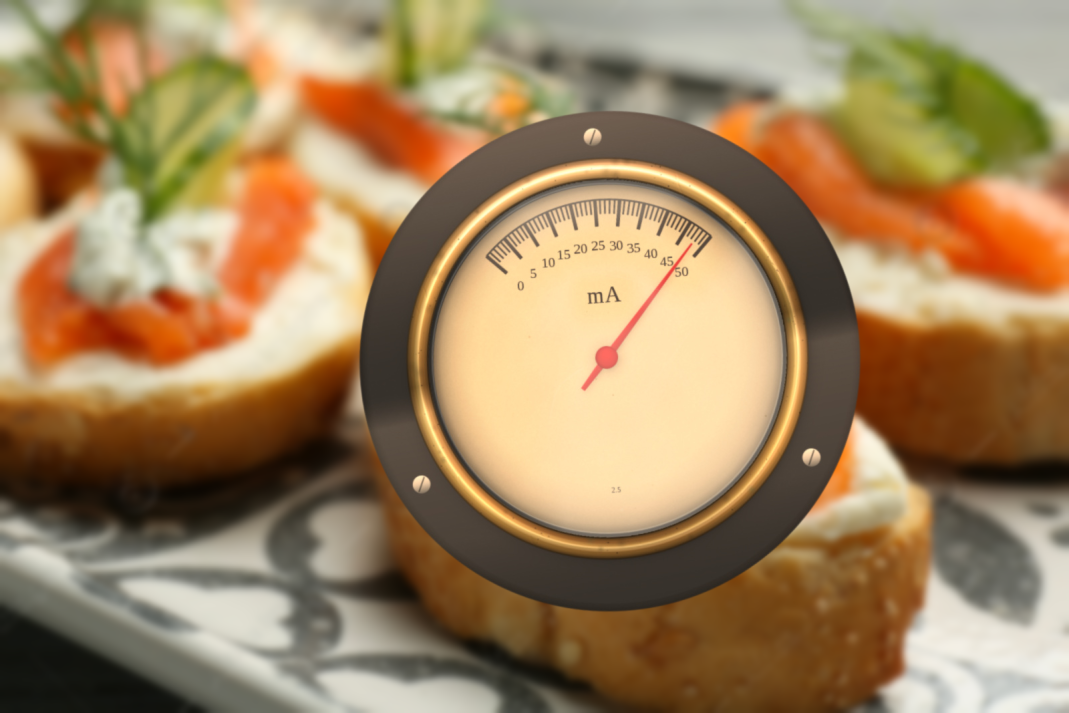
48 (mA)
